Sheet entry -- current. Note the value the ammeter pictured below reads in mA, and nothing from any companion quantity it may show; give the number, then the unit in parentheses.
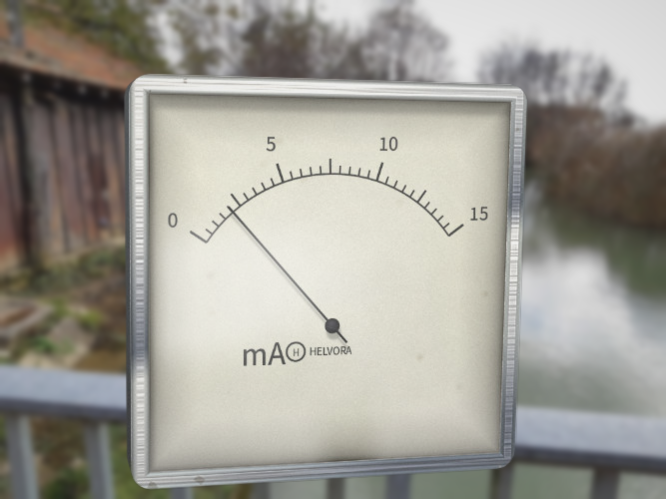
2 (mA)
